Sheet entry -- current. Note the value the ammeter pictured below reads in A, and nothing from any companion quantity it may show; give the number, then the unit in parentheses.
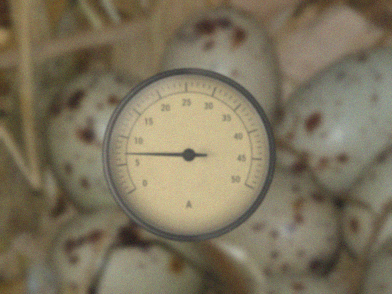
7 (A)
